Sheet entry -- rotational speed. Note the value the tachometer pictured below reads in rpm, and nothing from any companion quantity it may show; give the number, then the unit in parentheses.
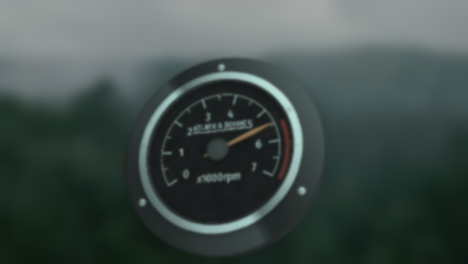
5500 (rpm)
